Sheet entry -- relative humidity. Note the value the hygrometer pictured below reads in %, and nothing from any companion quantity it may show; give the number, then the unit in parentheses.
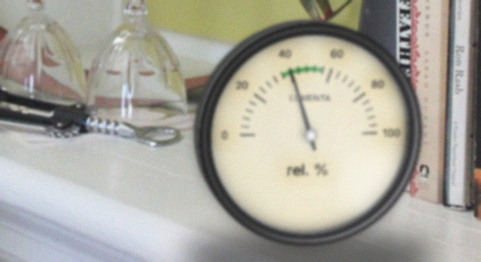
40 (%)
